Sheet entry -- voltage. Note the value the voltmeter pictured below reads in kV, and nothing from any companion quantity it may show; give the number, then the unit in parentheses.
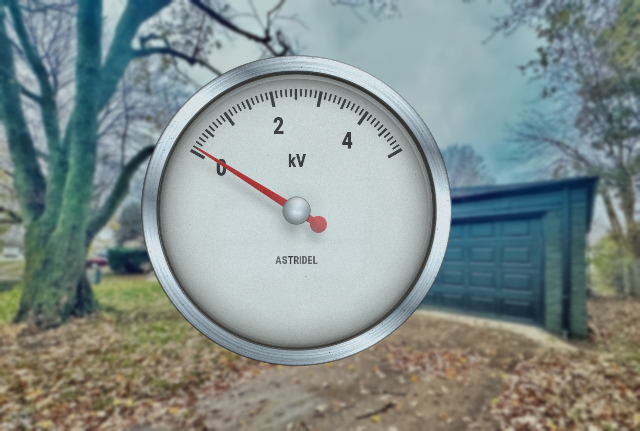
0.1 (kV)
